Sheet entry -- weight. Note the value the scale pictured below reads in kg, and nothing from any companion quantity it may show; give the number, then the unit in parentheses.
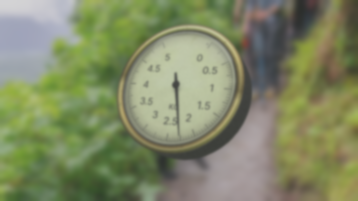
2.25 (kg)
